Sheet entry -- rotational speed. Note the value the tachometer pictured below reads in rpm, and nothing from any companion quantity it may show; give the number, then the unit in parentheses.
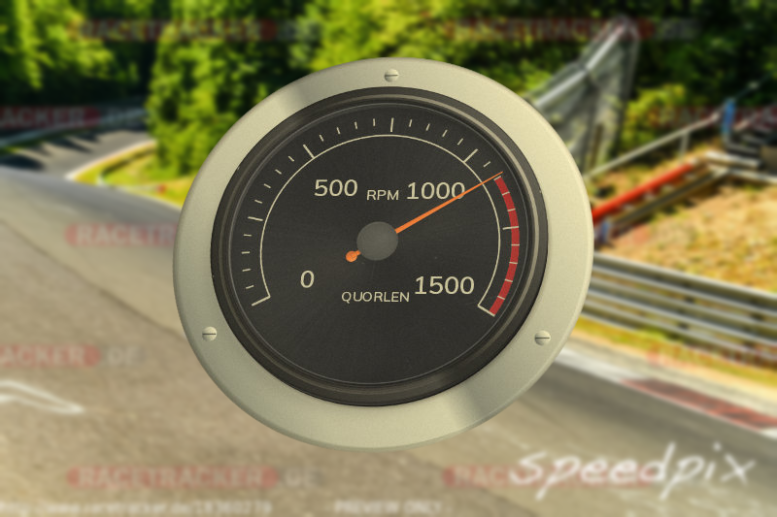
1100 (rpm)
